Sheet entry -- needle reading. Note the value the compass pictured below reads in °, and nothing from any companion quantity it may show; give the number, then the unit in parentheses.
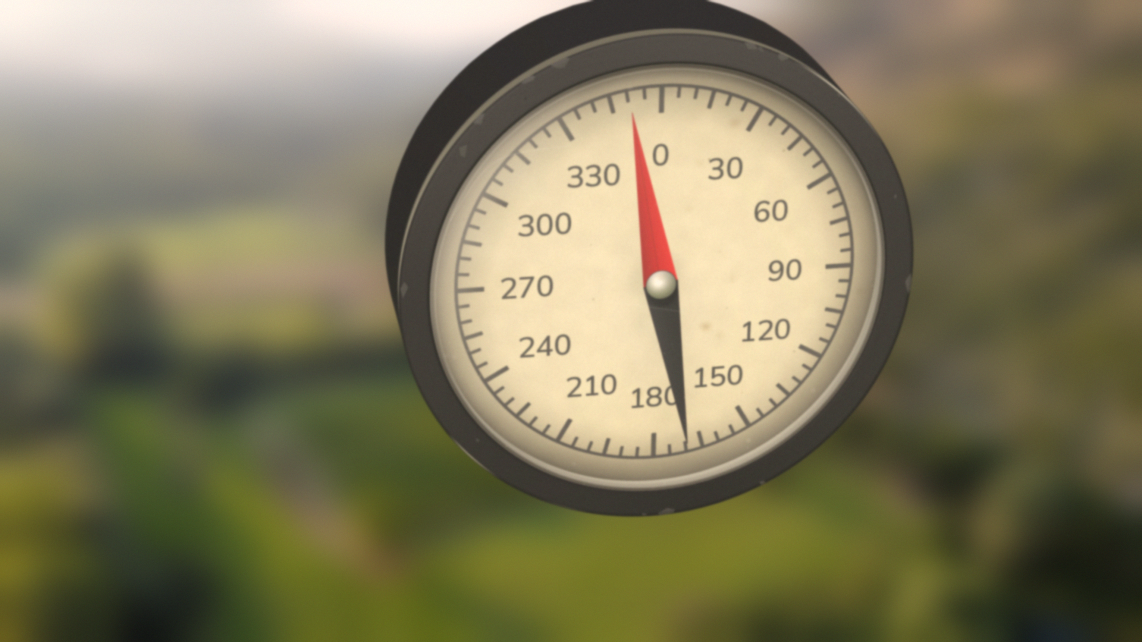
350 (°)
